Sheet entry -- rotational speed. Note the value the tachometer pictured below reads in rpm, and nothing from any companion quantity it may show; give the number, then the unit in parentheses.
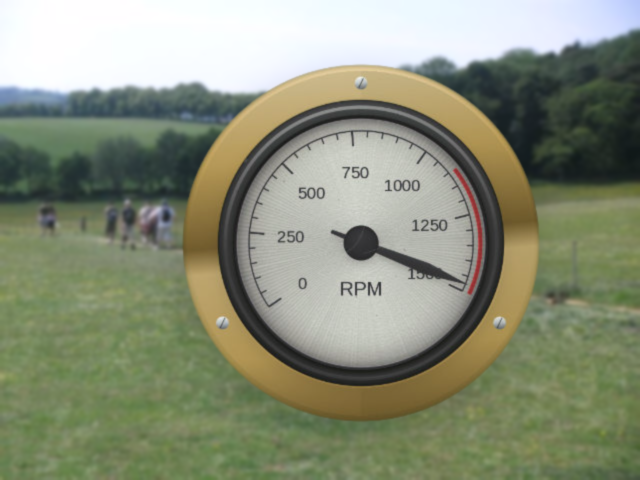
1475 (rpm)
